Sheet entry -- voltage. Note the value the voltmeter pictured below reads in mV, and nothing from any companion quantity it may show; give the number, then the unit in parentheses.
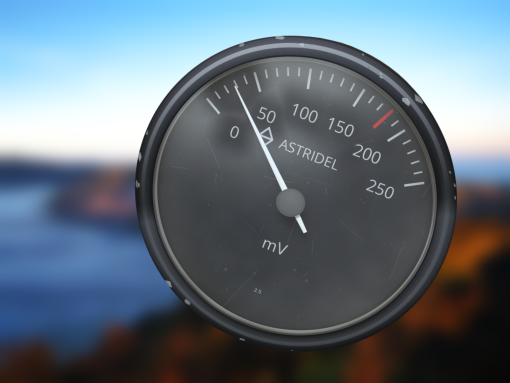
30 (mV)
